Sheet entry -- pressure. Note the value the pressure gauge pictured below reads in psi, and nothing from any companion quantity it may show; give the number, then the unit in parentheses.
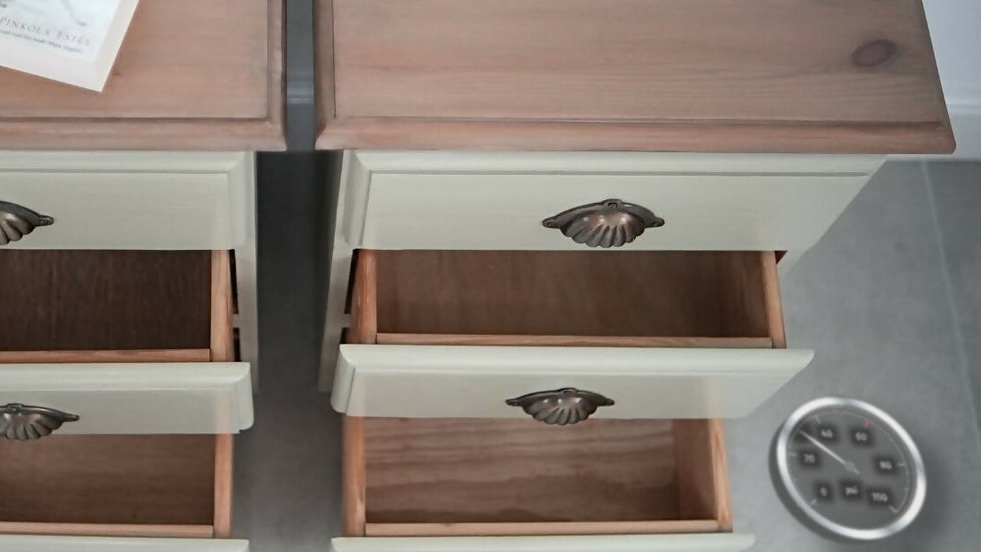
30 (psi)
